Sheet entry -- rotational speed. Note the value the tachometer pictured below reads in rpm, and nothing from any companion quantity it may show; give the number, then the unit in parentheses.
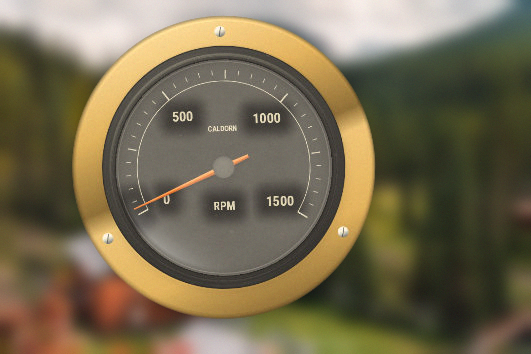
25 (rpm)
